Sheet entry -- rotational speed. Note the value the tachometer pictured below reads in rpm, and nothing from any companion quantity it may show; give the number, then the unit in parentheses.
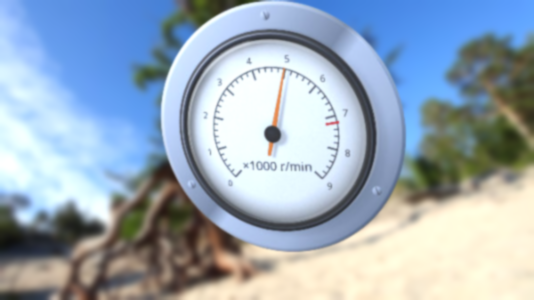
5000 (rpm)
